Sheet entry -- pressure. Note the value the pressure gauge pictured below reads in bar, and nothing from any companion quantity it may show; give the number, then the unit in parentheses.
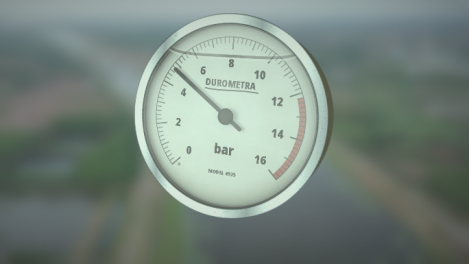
4.8 (bar)
